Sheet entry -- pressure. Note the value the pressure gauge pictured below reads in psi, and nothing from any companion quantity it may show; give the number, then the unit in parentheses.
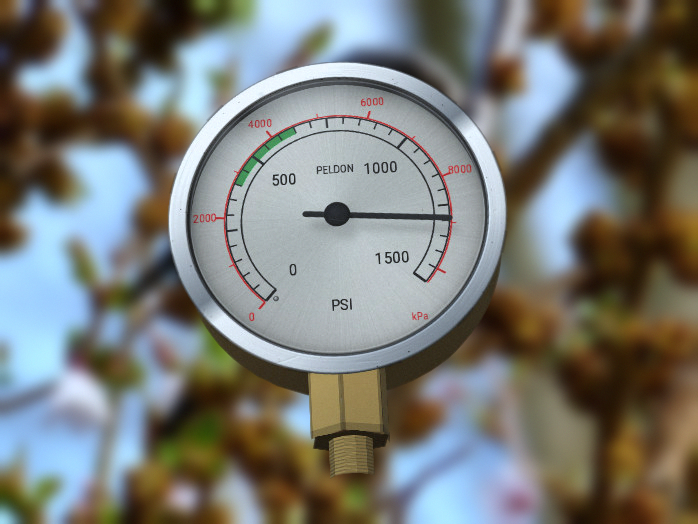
1300 (psi)
